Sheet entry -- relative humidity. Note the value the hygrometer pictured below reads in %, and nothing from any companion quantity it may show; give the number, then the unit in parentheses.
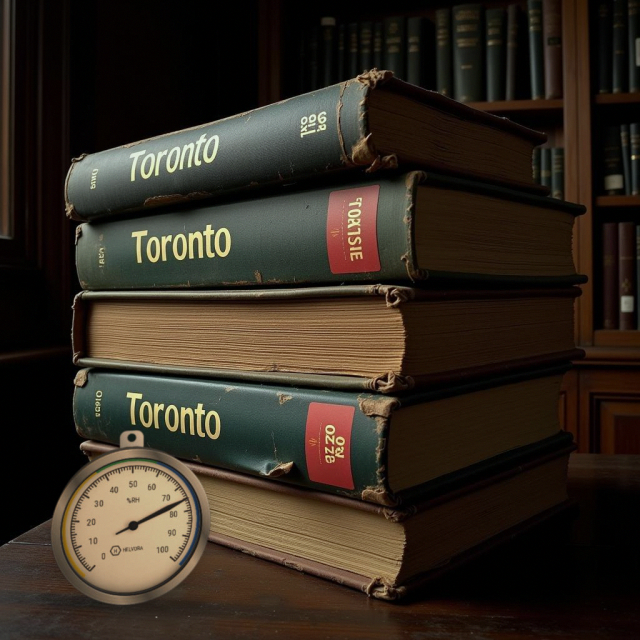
75 (%)
